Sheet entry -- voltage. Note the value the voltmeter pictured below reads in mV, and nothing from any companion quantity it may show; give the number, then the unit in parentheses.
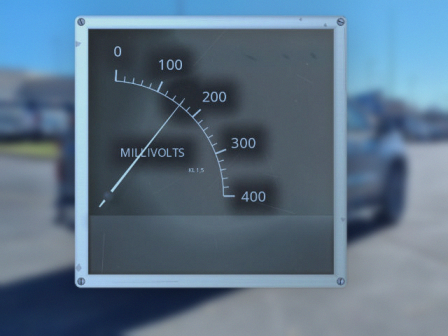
160 (mV)
